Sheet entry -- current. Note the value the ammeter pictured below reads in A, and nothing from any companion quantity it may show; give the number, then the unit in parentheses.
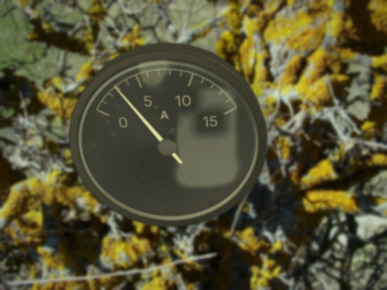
3 (A)
